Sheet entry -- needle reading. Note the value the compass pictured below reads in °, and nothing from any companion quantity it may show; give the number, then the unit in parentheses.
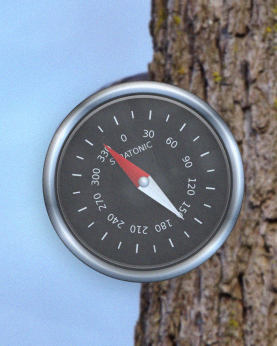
337.5 (°)
